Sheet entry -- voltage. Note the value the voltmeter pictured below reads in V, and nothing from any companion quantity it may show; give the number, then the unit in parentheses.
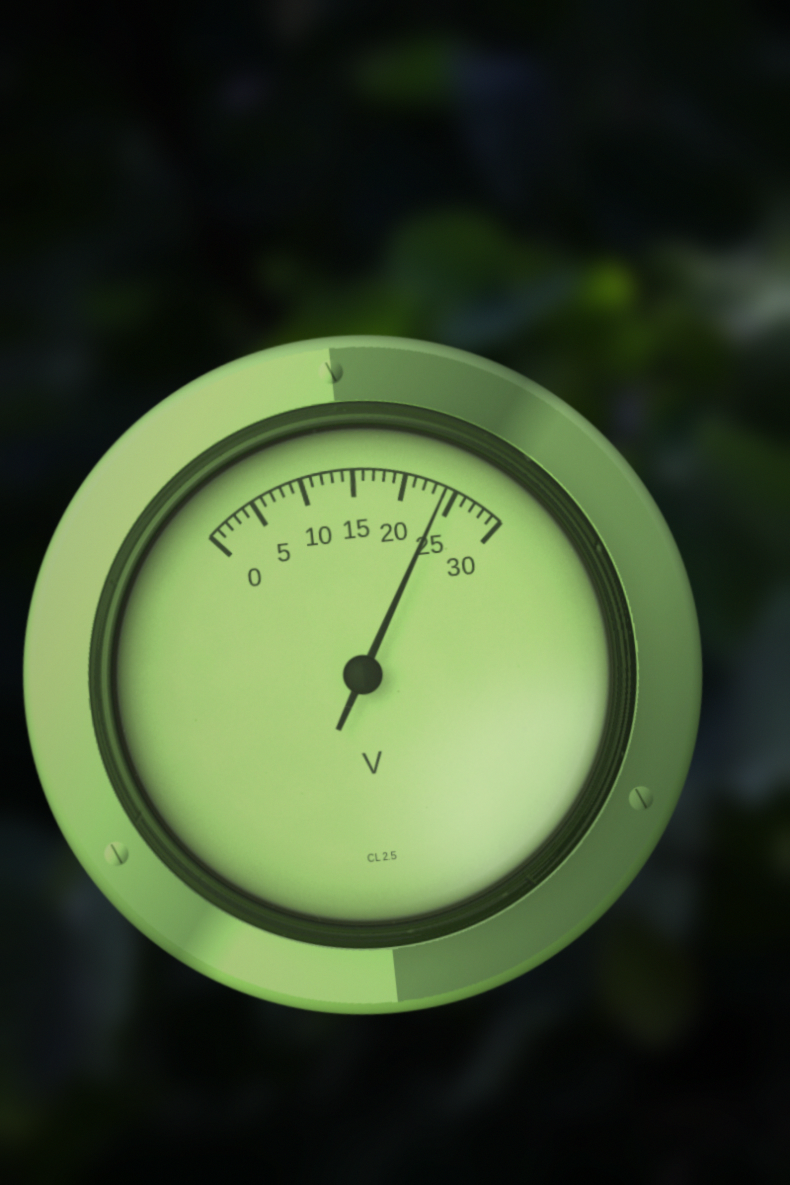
24 (V)
